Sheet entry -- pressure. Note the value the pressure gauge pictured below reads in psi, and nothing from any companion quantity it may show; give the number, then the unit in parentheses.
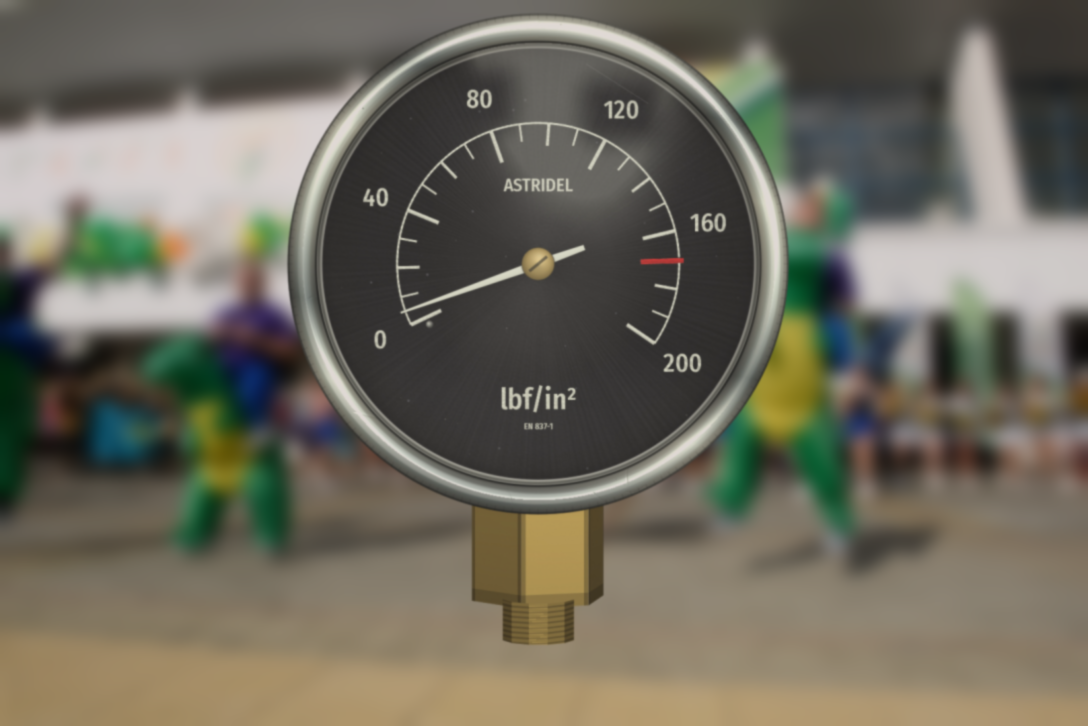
5 (psi)
